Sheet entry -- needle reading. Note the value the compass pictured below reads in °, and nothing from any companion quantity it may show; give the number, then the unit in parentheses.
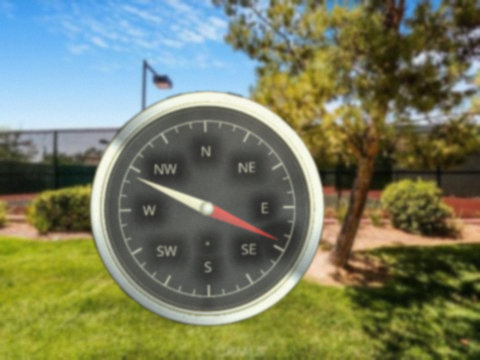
115 (°)
